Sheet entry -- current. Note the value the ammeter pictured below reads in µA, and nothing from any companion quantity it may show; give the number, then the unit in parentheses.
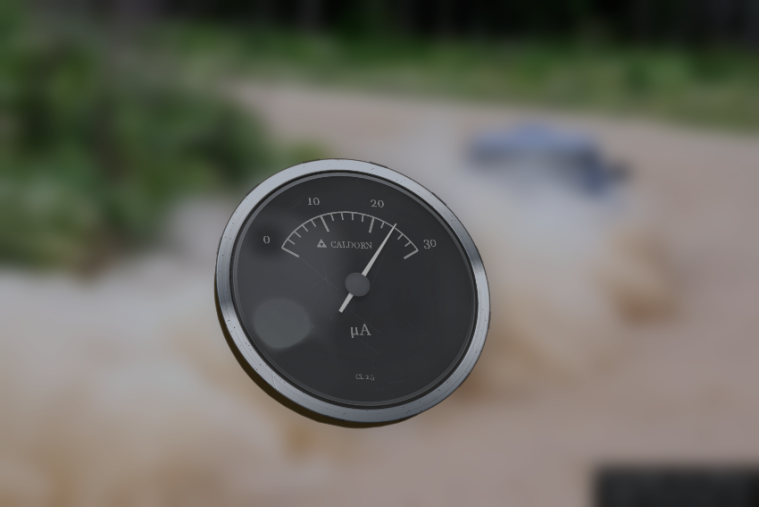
24 (µA)
